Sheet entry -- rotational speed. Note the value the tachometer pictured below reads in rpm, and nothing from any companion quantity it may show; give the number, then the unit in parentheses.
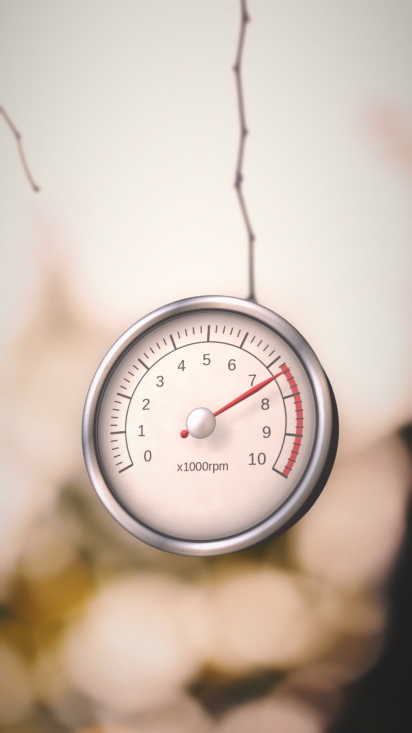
7400 (rpm)
